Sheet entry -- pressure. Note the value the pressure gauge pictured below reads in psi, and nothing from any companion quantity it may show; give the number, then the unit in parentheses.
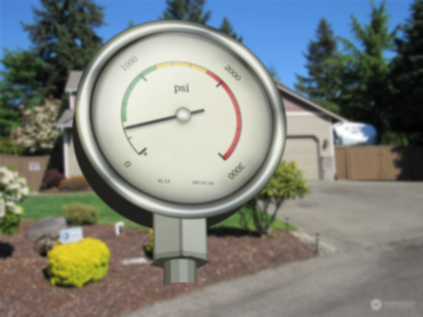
300 (psi)
